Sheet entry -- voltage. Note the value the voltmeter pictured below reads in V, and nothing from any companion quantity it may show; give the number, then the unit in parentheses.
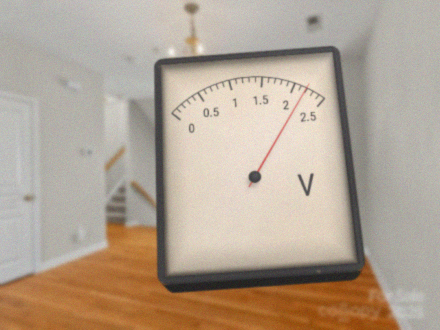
2.2 (V)
